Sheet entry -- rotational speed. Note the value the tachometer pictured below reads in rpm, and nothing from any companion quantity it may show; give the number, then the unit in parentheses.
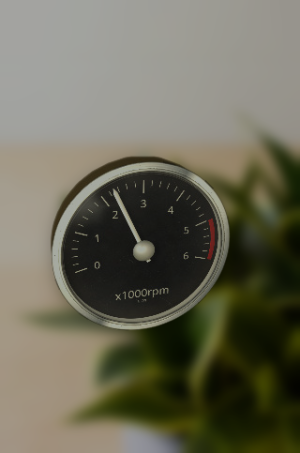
2300 (rpm)
